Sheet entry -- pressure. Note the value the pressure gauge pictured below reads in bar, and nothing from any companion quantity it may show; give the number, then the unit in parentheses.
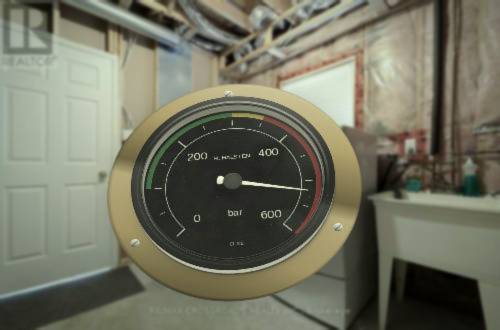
525 (bar)
